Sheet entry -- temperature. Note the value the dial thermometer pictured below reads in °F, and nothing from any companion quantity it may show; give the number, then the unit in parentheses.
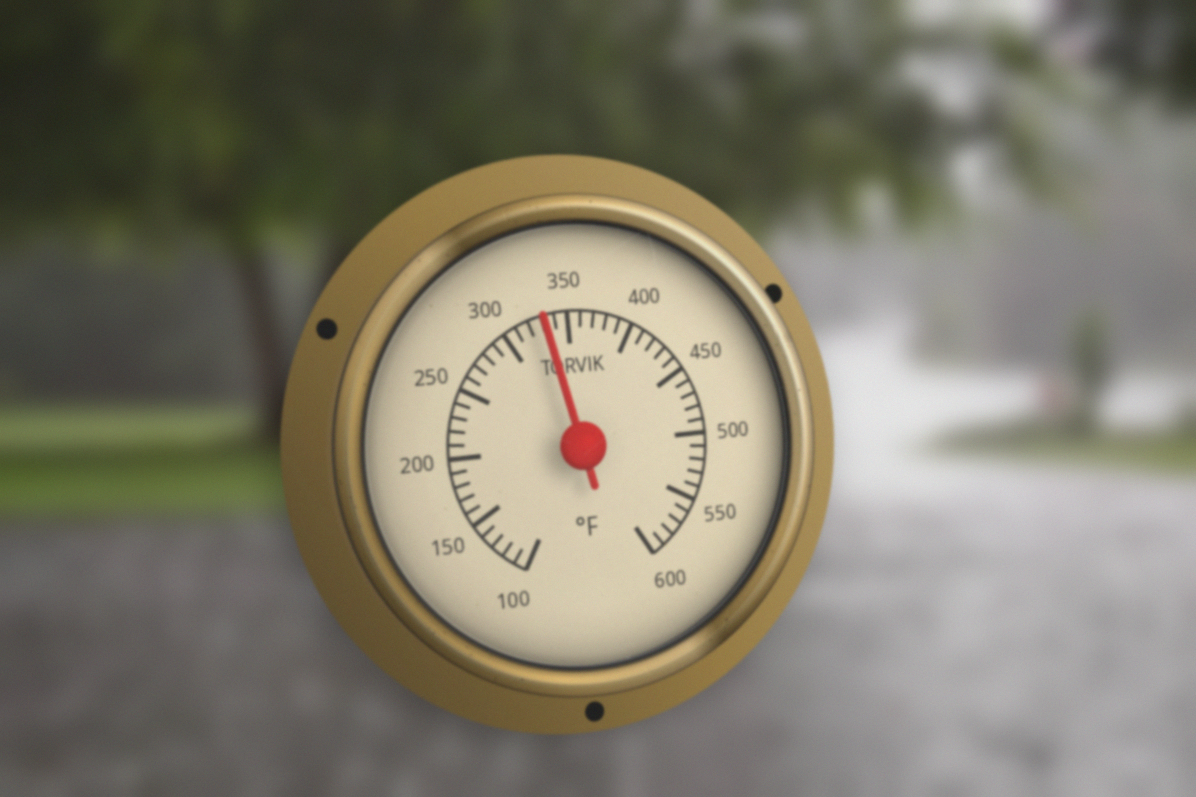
330 (°F)
